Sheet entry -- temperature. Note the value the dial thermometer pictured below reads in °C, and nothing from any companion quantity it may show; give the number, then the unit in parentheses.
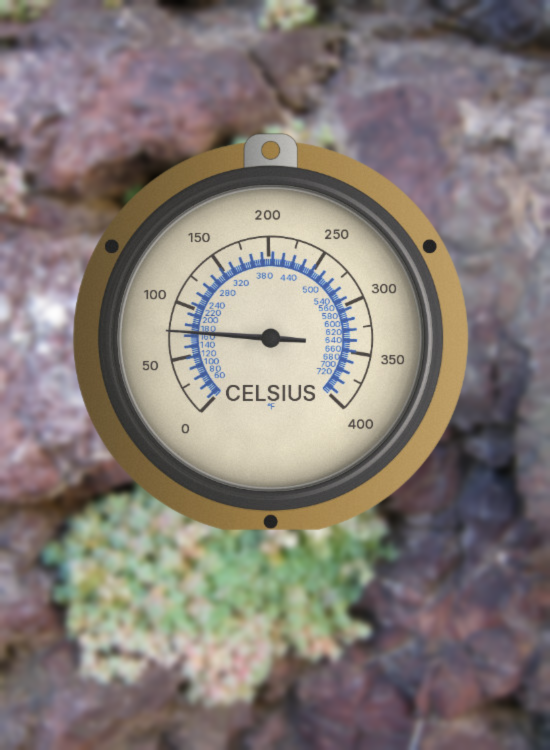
75 (°C)
